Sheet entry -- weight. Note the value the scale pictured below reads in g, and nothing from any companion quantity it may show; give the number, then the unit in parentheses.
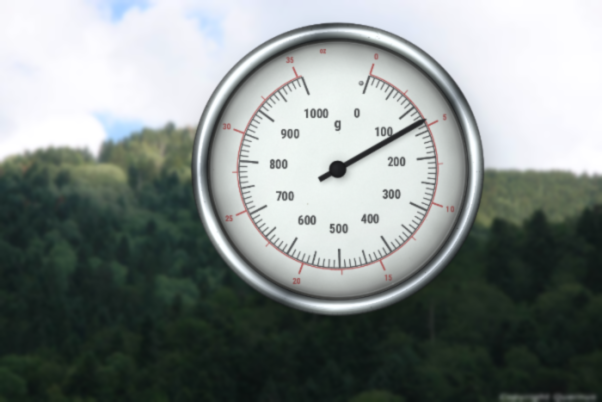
130 (g)
